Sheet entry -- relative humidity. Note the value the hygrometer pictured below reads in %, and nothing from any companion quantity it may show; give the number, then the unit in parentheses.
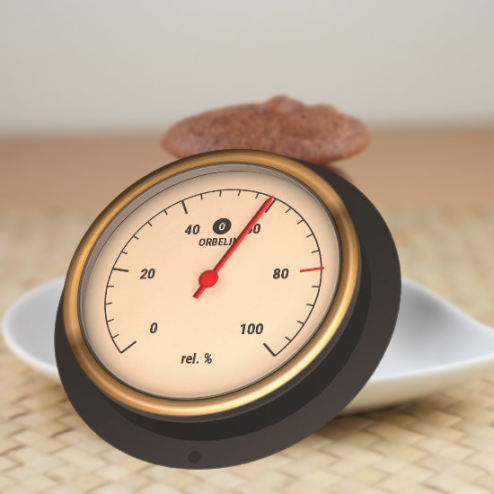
60 (%)
